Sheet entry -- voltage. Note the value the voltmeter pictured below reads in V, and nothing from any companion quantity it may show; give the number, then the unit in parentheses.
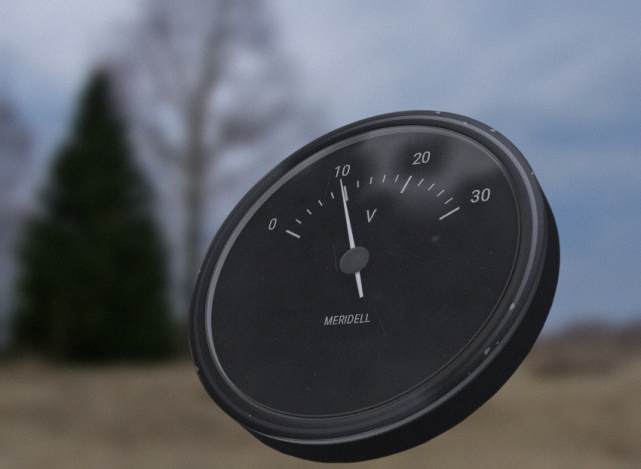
10 (V)
